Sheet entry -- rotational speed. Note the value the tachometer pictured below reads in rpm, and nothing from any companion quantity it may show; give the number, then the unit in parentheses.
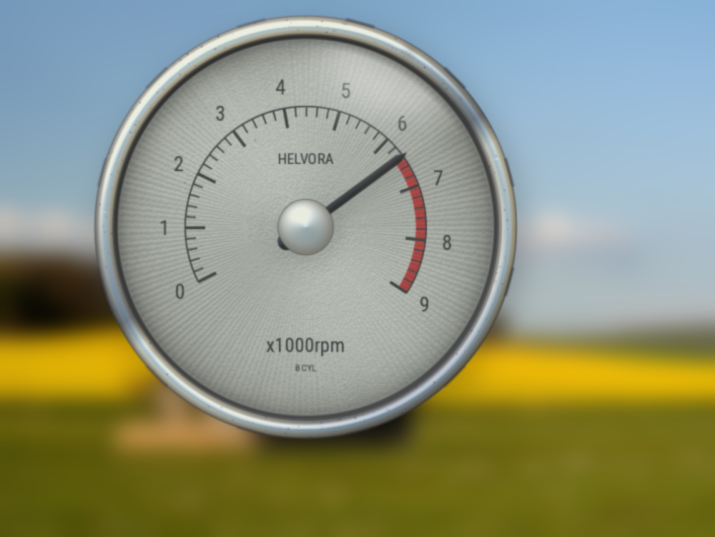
6400 (rpm)
